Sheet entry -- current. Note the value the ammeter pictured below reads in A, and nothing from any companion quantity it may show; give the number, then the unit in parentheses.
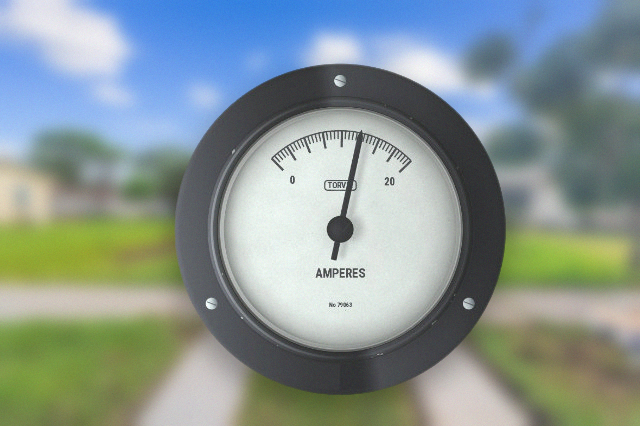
12.5 (A)
